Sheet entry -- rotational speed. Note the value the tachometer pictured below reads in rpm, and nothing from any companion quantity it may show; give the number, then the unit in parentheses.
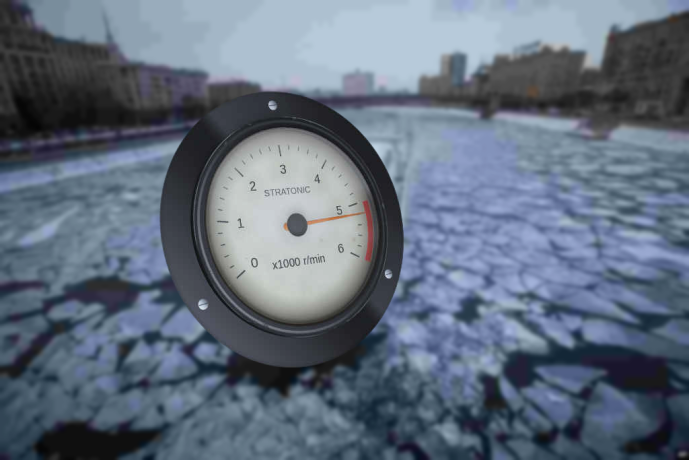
5200 (rpm)
